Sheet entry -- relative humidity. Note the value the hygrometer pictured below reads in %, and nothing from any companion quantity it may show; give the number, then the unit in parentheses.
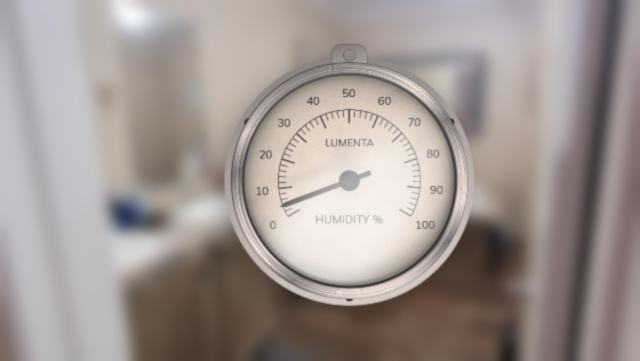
4 (%)
